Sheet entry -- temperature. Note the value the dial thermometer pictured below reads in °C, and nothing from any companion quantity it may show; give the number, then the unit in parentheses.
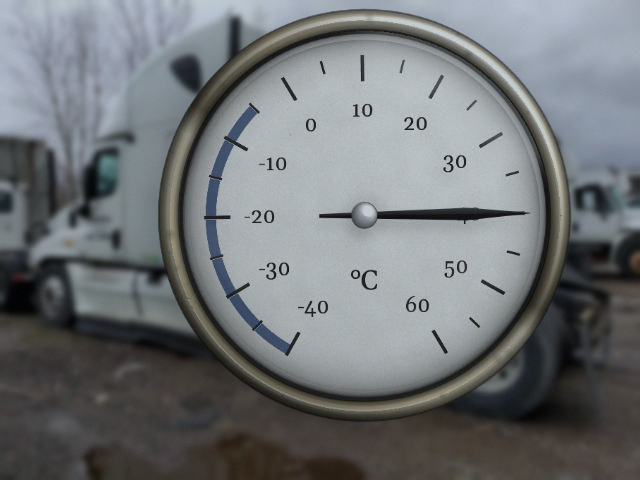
40 (°C)
